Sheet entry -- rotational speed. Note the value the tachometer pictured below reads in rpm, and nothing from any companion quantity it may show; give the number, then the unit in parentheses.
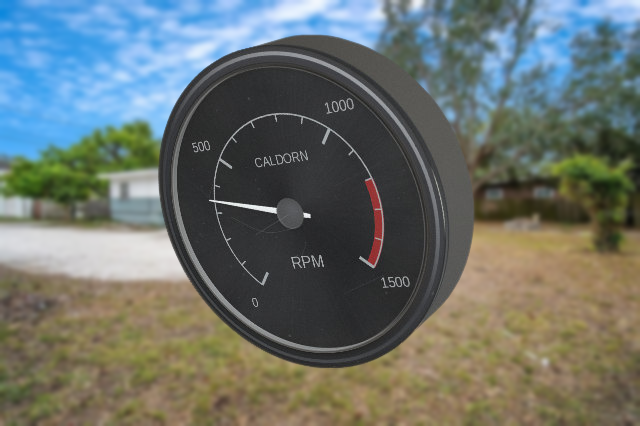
350 (rpm)
